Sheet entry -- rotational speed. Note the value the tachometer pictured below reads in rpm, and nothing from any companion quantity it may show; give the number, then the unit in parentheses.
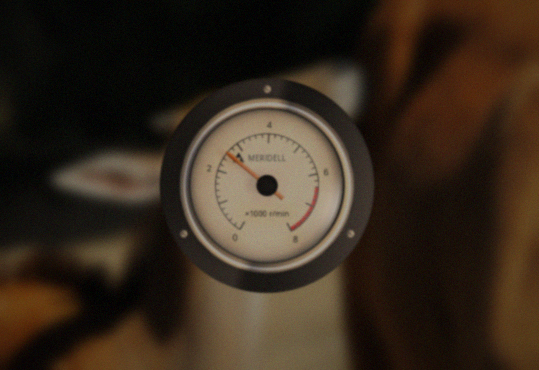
2600 (rpm)
